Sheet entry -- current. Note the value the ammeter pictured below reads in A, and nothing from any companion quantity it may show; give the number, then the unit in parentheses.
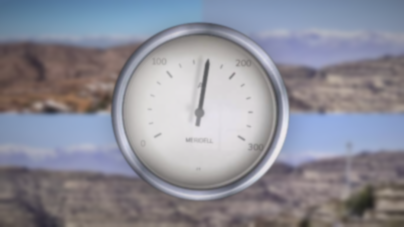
160 (A)
